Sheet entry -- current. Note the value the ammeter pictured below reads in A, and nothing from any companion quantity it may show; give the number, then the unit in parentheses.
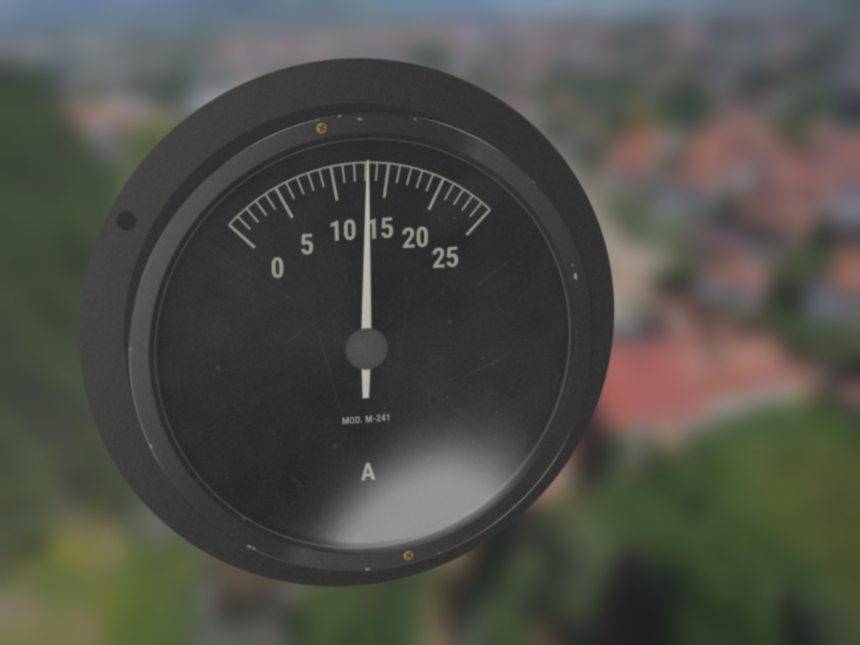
13 (A)
